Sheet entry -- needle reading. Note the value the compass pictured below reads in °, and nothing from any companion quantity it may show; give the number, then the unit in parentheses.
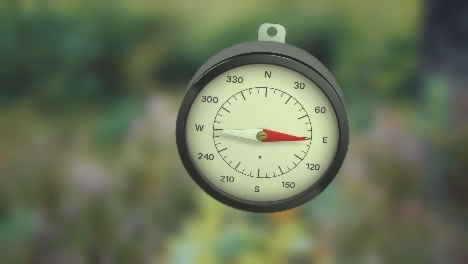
90 (°)
